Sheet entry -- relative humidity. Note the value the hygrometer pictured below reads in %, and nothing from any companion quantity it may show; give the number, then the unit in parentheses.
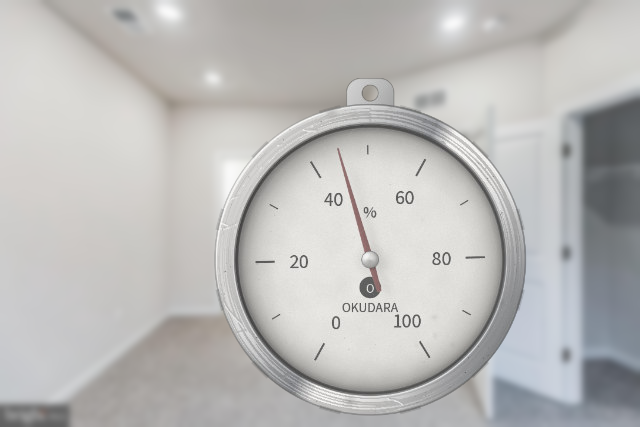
45 (%)
